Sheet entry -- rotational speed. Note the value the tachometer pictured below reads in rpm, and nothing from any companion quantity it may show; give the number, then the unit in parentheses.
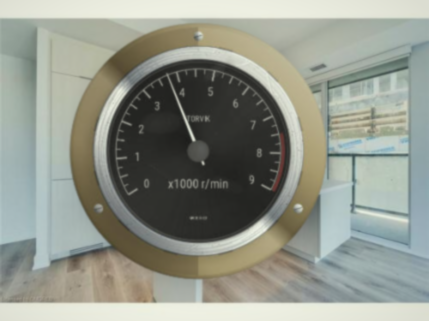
3750 (rpm)
